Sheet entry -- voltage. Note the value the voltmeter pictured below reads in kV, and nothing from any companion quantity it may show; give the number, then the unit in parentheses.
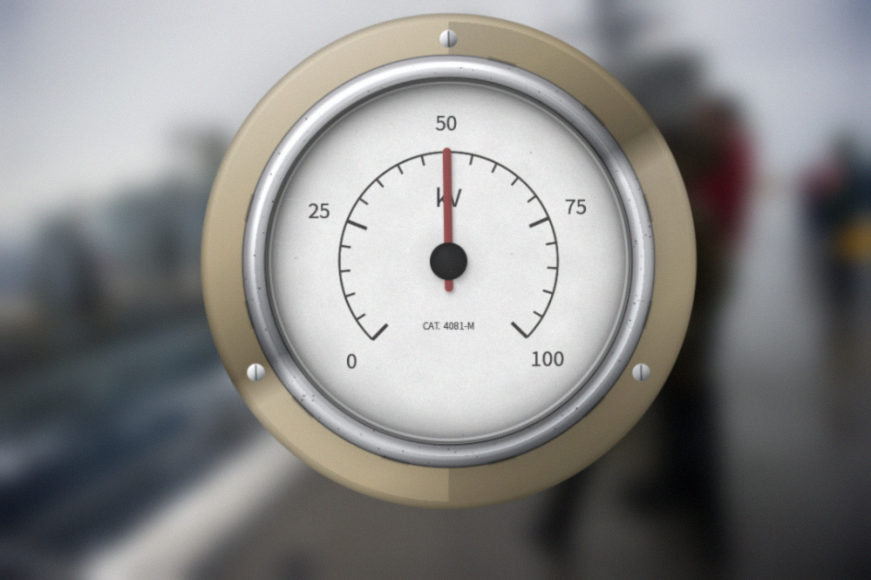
50 (kV)
